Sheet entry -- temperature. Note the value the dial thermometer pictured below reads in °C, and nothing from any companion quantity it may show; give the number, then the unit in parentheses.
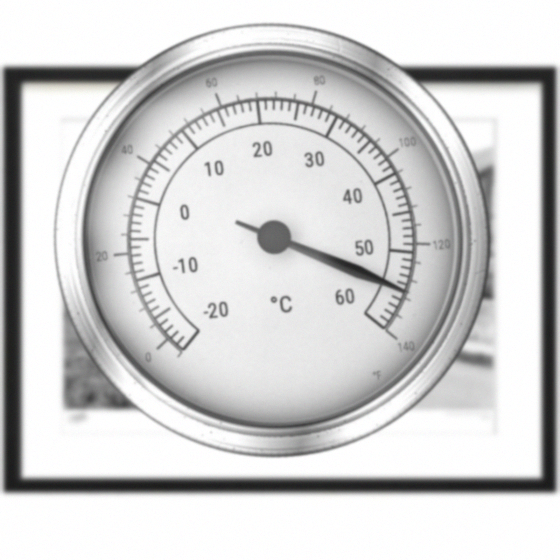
55 (°C)
